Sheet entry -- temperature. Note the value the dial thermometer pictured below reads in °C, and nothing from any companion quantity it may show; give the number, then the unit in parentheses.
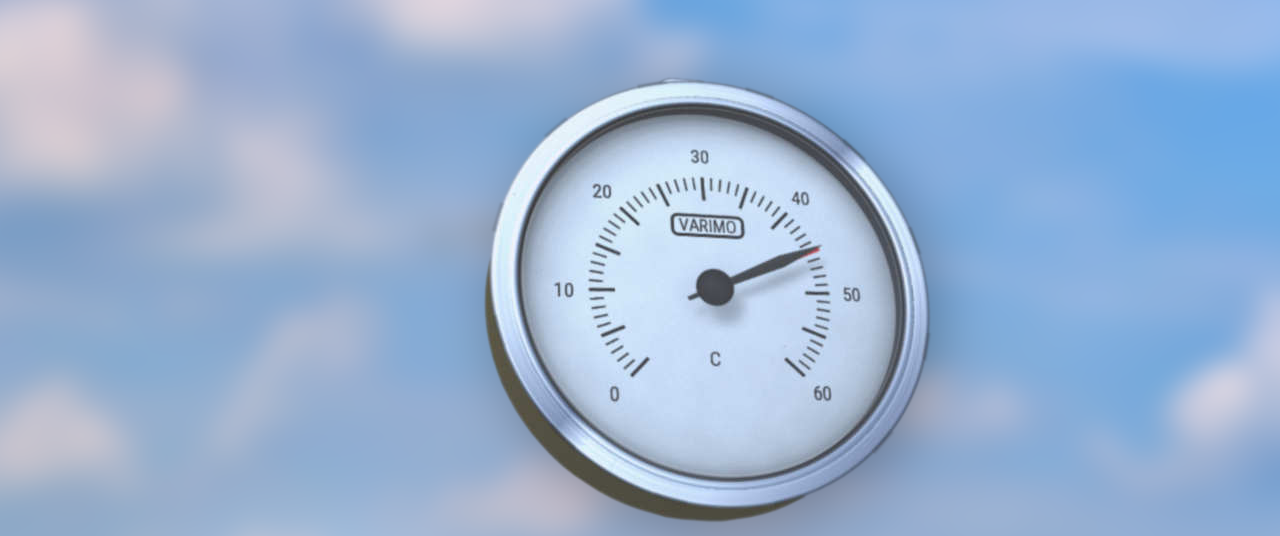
45 (°C)
